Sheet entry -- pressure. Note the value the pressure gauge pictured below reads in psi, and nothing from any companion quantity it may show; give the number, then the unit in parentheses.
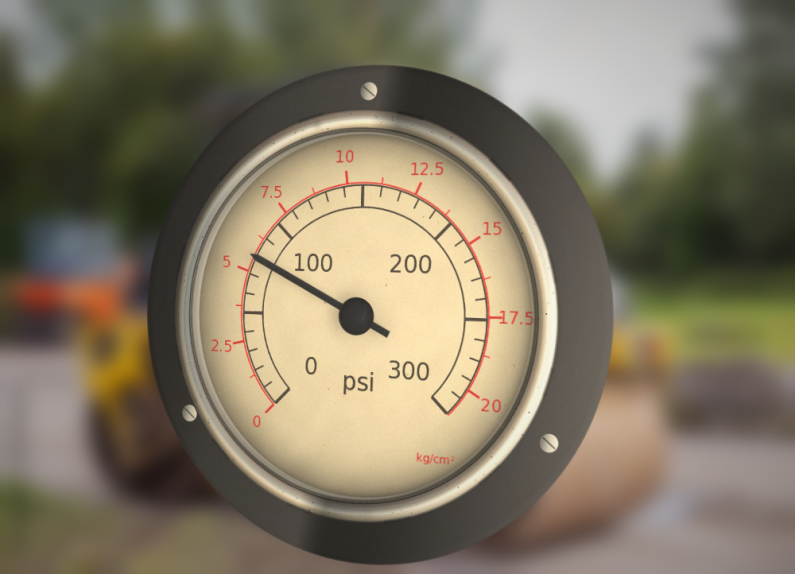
80 (psi)
